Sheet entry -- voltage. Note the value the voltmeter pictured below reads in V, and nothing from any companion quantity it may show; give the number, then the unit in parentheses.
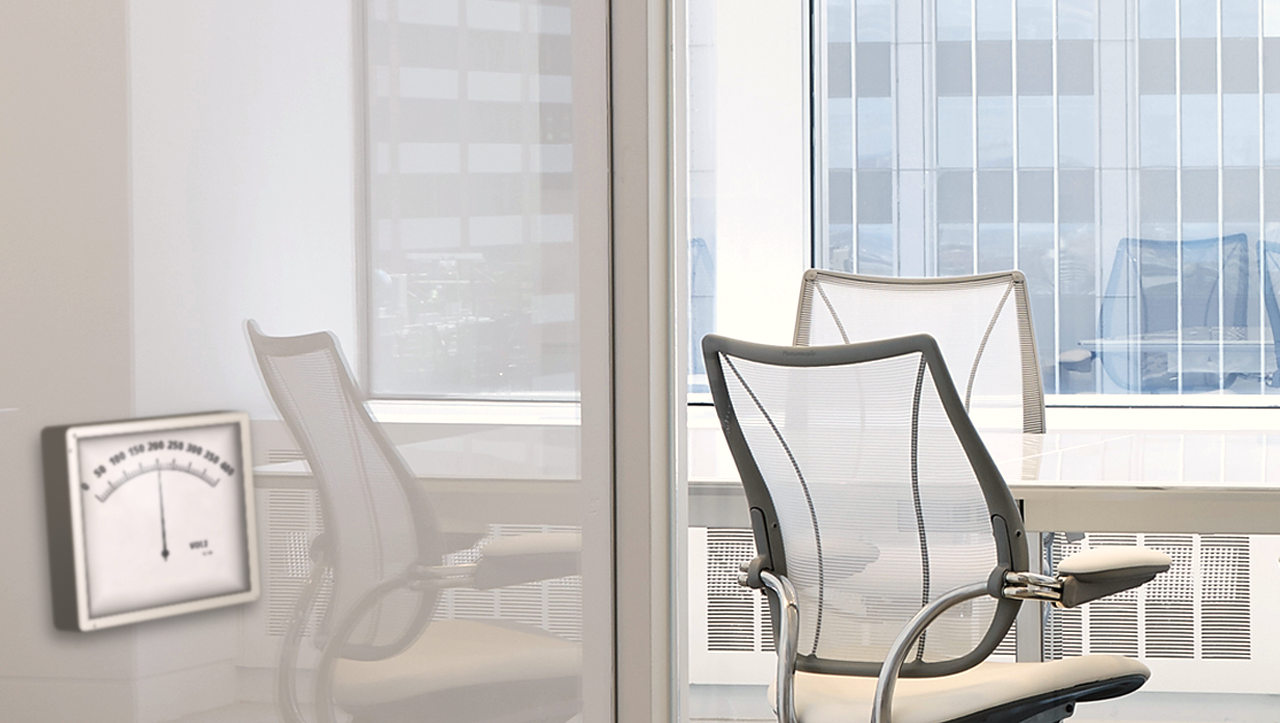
200 (V)
